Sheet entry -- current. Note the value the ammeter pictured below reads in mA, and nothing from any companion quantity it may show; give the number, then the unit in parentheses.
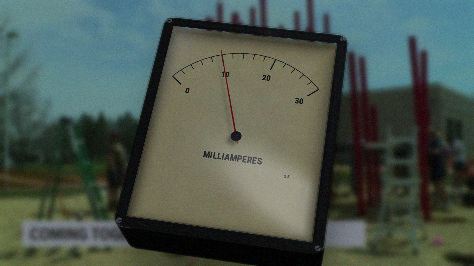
10 (mA)
